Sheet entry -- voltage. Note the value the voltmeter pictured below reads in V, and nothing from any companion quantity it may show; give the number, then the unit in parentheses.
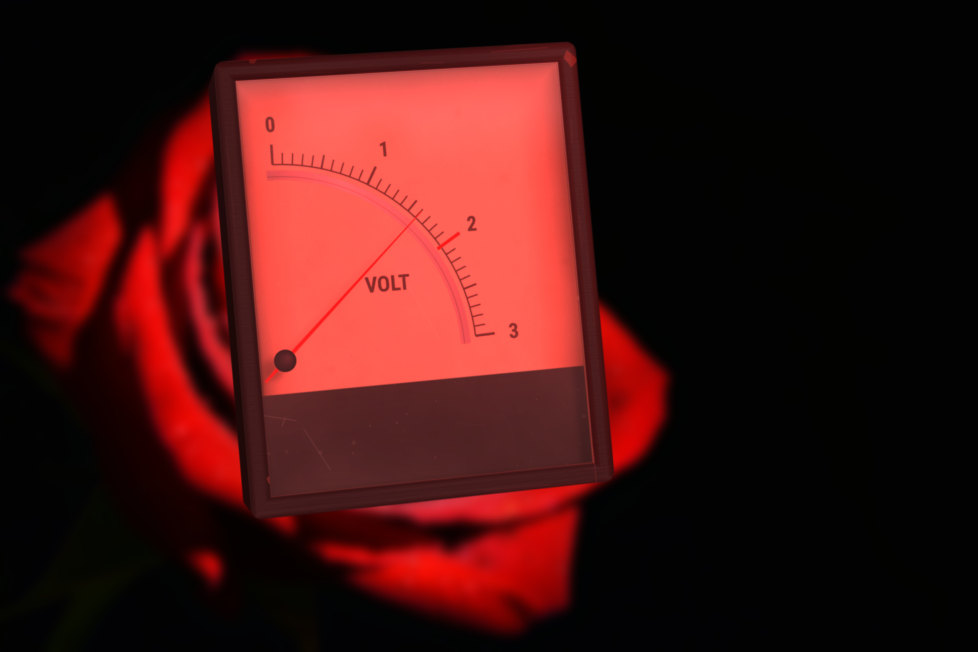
1.6 (V)
